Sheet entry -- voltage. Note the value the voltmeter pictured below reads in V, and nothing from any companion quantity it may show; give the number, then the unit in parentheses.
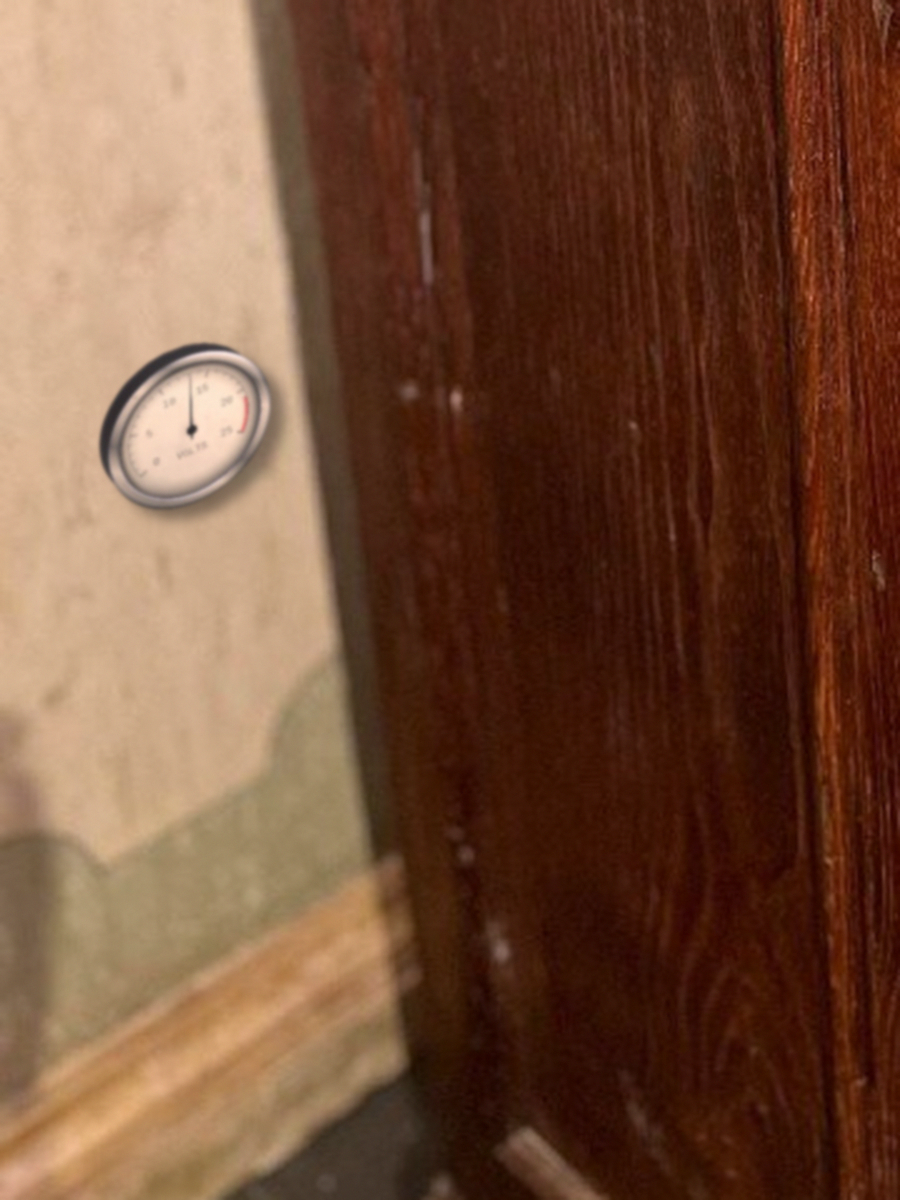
13 (V)
